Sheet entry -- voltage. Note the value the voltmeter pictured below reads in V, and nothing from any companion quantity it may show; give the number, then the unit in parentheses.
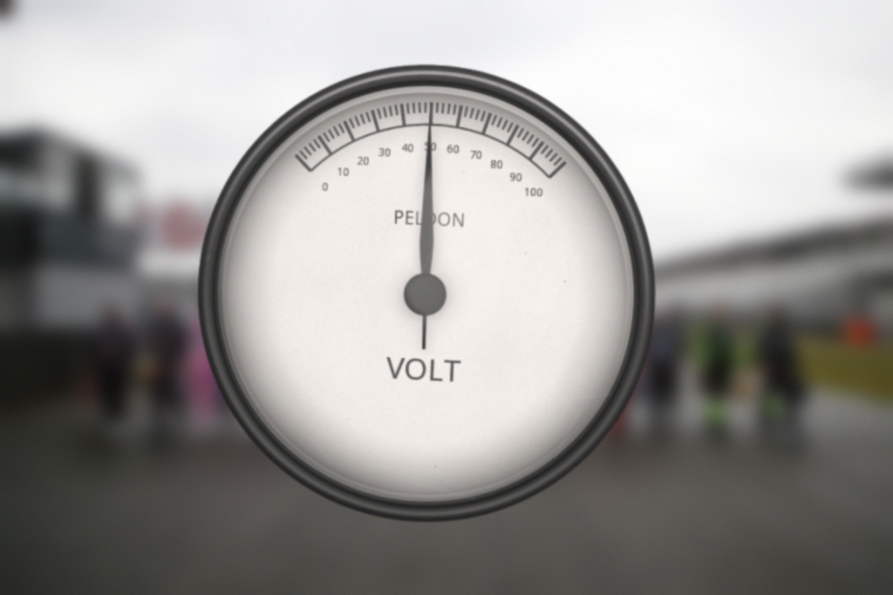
50 (V)
